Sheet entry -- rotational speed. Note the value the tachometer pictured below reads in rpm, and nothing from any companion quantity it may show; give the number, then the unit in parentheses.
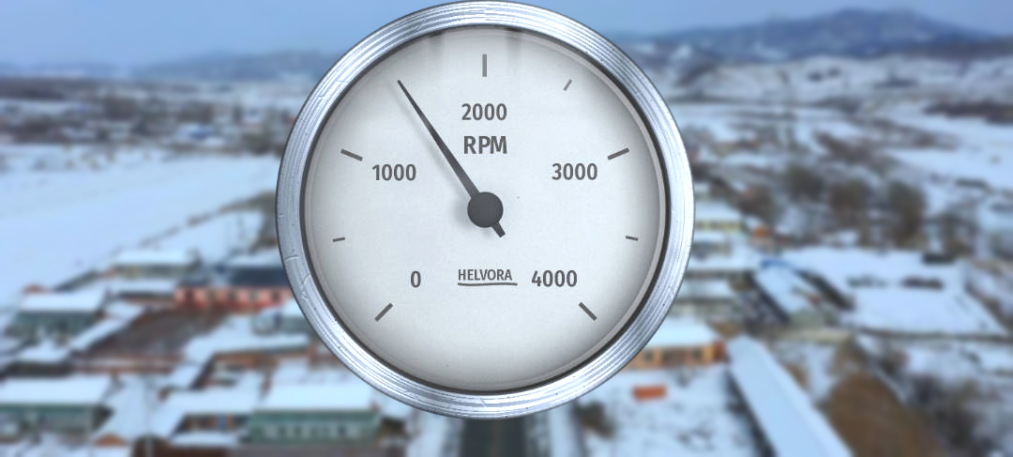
1500 (rpm)
